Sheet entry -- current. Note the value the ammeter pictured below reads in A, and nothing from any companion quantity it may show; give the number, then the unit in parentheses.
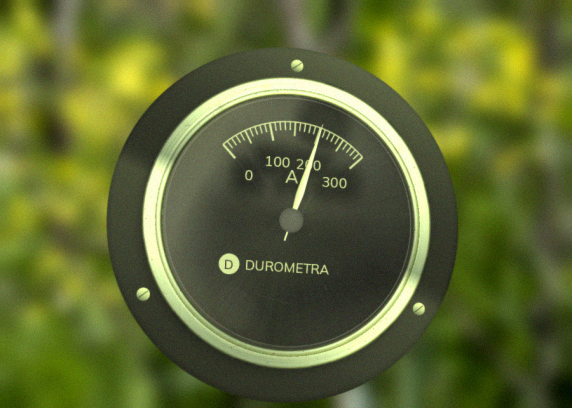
200 (A)
